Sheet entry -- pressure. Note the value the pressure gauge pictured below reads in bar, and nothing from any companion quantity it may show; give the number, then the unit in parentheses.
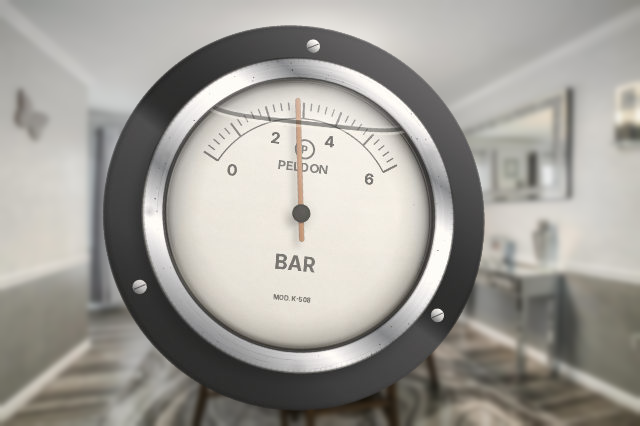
2.8 (bar)
